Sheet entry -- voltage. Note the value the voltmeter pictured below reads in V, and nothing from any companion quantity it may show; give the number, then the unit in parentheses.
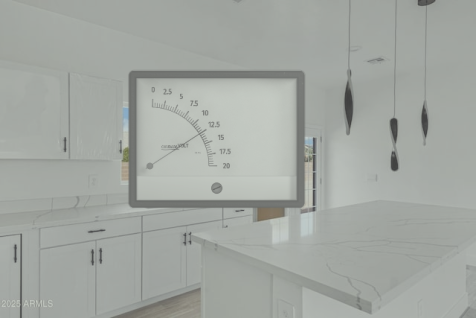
12.5 (V)
